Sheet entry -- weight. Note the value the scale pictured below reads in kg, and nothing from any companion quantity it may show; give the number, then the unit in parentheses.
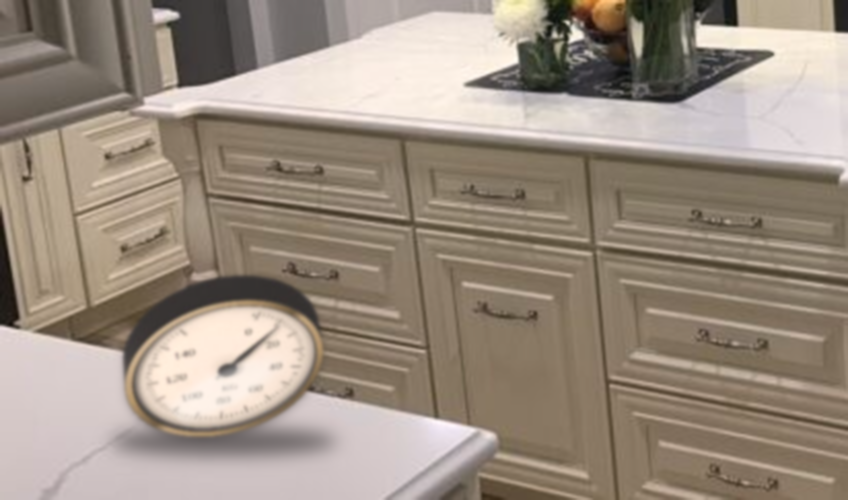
10 (kg)
